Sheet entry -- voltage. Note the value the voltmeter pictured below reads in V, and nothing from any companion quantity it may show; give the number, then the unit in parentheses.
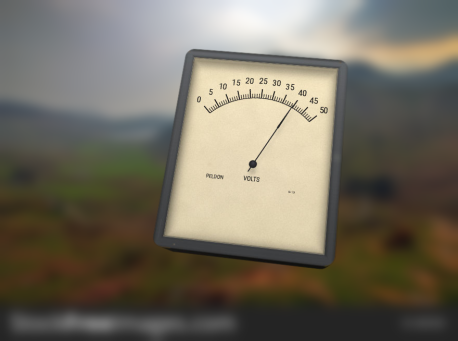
40 (V)
